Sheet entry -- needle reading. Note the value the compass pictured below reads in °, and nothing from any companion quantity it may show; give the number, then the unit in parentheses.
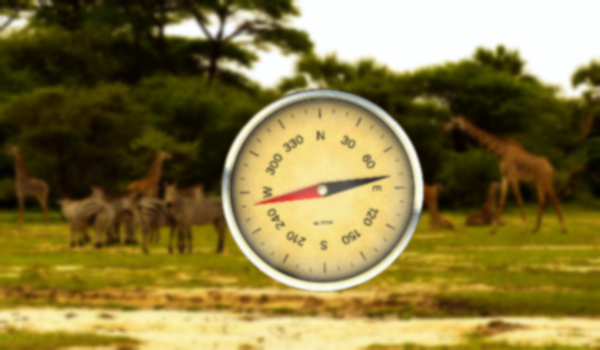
260 (°)
